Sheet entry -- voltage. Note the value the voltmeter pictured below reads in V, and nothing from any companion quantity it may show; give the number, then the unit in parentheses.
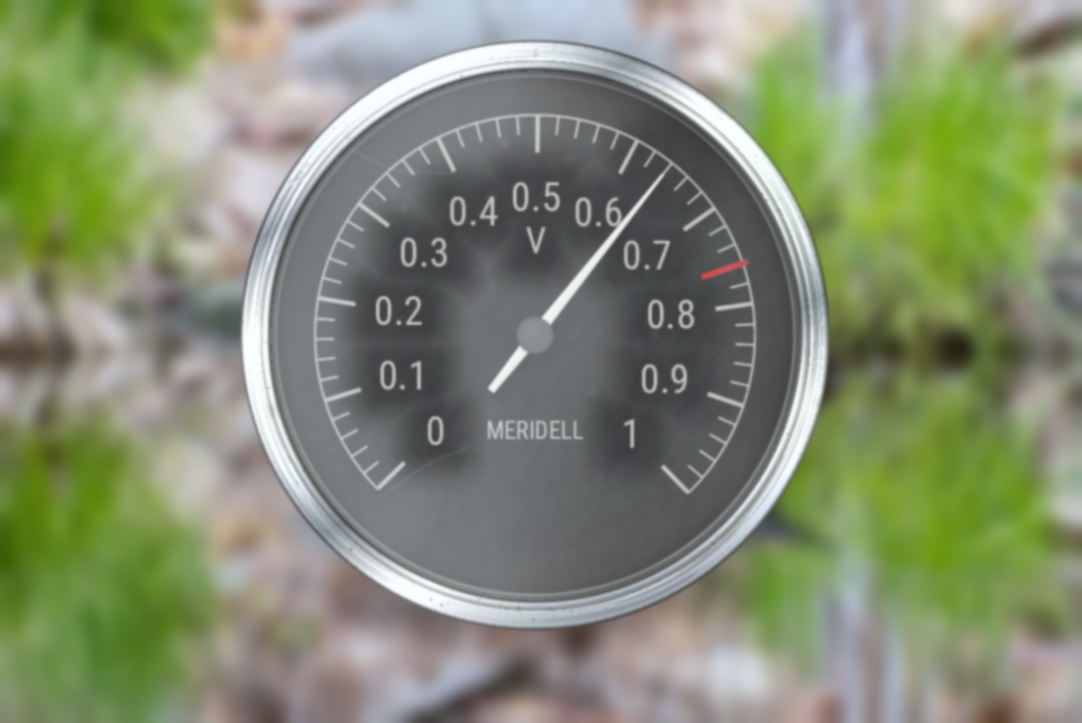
0.64 (V)
